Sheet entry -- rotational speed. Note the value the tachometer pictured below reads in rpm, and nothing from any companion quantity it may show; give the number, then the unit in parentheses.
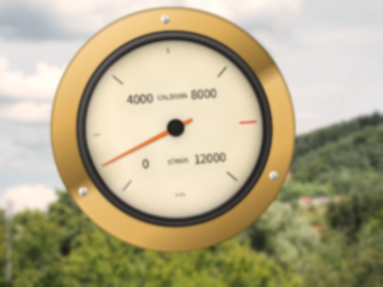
1000 (rpm)
